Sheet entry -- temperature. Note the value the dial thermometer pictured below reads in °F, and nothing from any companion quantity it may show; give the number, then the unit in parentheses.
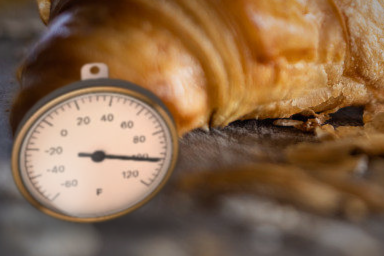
100 (°F)
